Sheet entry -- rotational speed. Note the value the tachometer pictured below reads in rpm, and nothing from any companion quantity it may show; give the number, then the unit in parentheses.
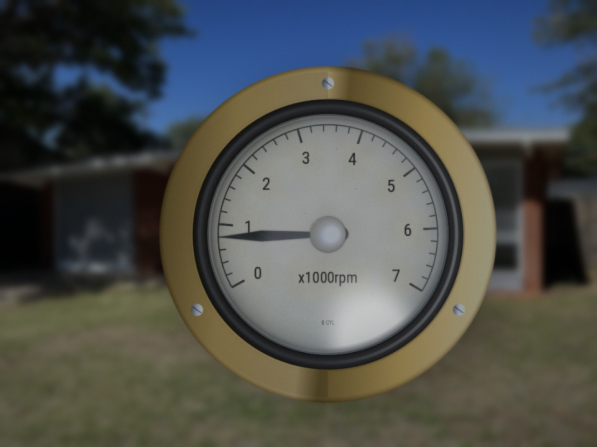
800 (rpm)
